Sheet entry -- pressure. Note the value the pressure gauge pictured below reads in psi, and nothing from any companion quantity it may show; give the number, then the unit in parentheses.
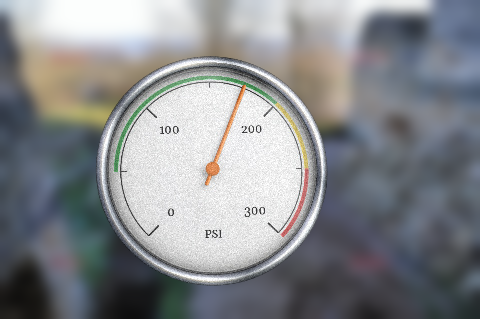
175 (psi)
